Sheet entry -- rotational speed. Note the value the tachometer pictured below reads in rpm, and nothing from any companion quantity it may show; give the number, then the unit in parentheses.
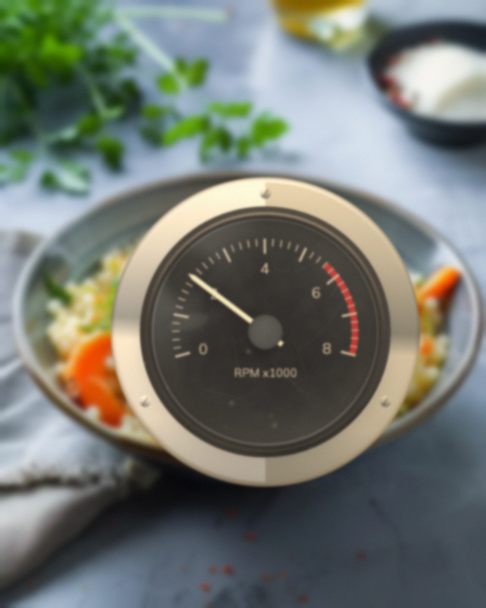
2000 (rpm)
